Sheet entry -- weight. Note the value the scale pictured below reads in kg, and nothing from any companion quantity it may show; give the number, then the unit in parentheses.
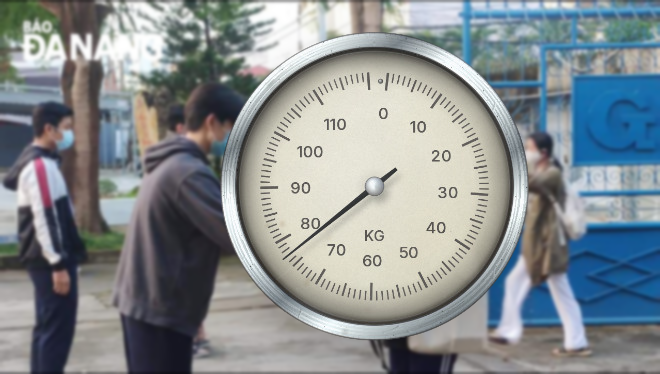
77 (kg)
